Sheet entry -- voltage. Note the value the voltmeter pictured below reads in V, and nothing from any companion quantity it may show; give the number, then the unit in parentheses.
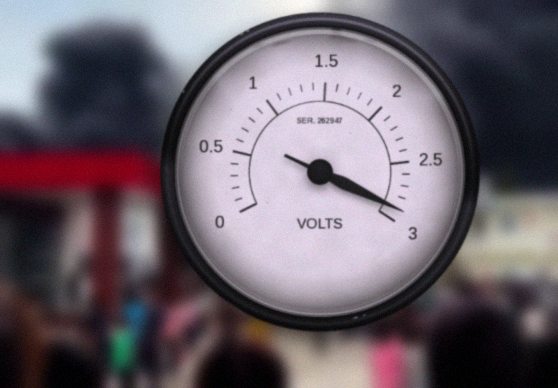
2.9 (V)
